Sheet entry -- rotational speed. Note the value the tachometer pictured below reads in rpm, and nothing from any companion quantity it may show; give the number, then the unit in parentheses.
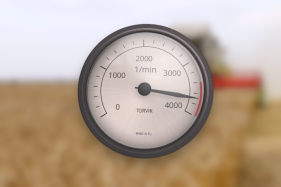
3700 (rpm)
